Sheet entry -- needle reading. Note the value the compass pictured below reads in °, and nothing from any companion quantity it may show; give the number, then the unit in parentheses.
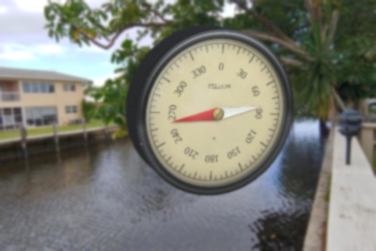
260 (°)
